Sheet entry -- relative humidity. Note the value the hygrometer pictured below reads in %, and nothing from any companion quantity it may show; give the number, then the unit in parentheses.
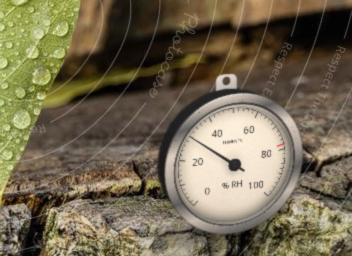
30 (%)
